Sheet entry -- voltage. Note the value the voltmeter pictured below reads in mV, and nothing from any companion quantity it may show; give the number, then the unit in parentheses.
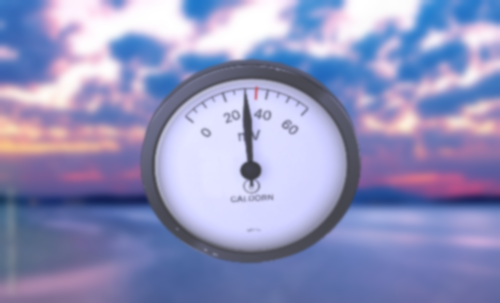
30 (mV)
